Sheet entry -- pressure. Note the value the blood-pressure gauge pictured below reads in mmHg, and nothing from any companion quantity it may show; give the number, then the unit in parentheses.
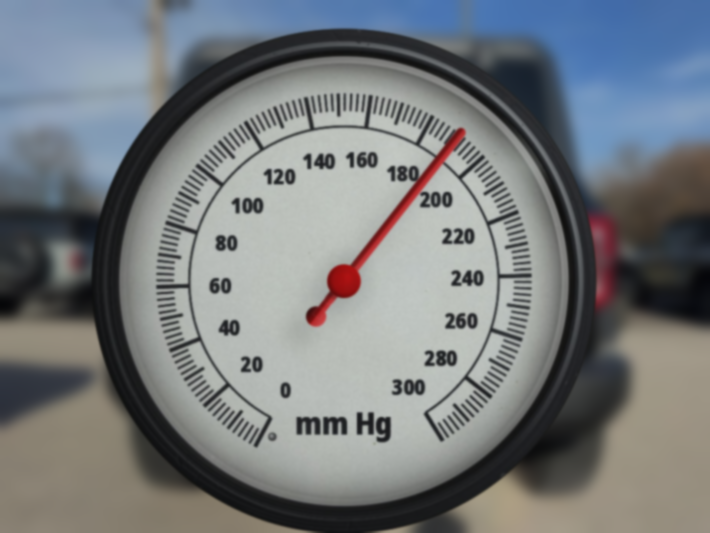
190 (mmHg)
